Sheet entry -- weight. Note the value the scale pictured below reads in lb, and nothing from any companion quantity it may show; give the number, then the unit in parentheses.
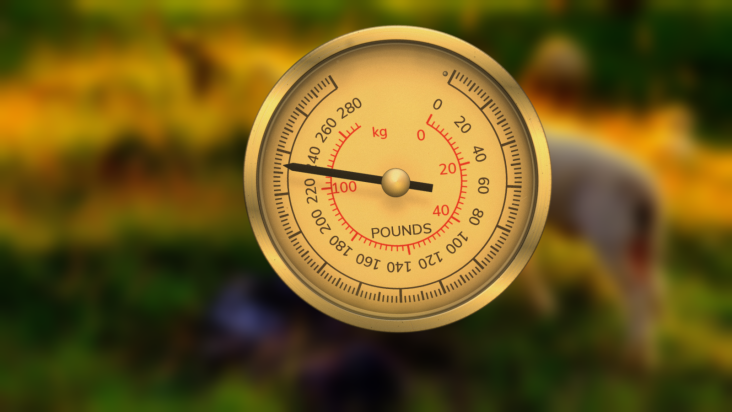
234 (lb)
